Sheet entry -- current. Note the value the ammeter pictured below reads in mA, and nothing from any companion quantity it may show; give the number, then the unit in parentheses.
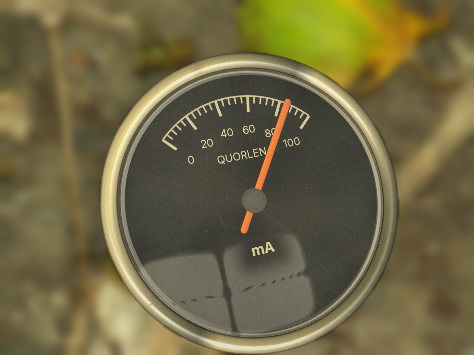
84 (mA)
